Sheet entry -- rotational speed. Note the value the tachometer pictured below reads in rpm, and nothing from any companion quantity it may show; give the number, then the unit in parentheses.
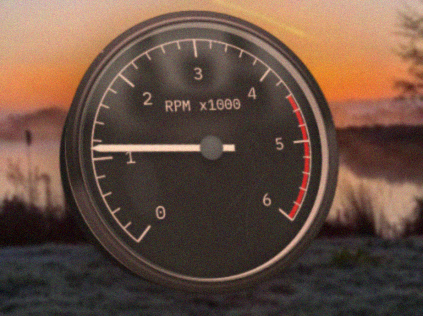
1100 (rpm)
